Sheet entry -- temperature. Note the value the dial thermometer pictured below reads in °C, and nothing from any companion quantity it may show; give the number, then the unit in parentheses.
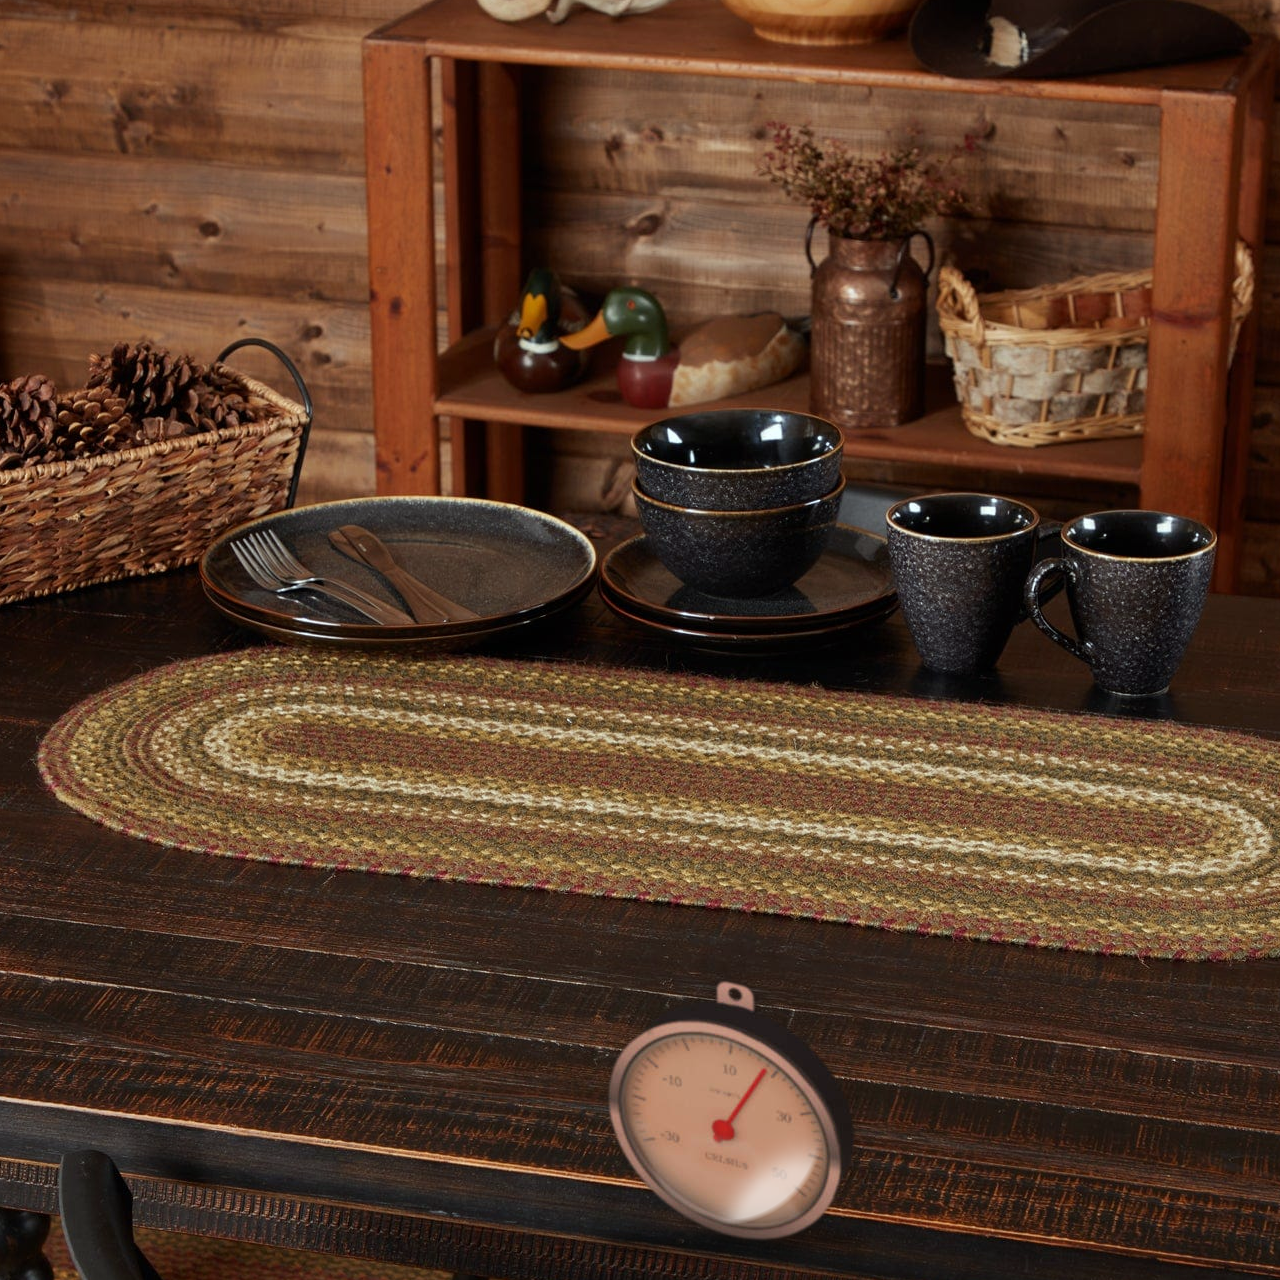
18 (°C)
